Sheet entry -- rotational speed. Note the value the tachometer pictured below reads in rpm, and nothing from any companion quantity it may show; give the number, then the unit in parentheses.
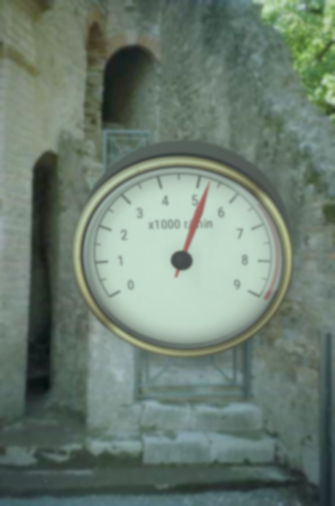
5250 (rpm)
